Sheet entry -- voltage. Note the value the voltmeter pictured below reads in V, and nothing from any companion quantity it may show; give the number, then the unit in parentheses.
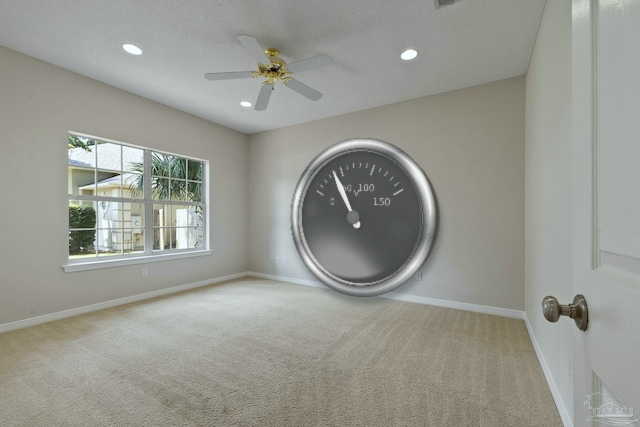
40 (V)
